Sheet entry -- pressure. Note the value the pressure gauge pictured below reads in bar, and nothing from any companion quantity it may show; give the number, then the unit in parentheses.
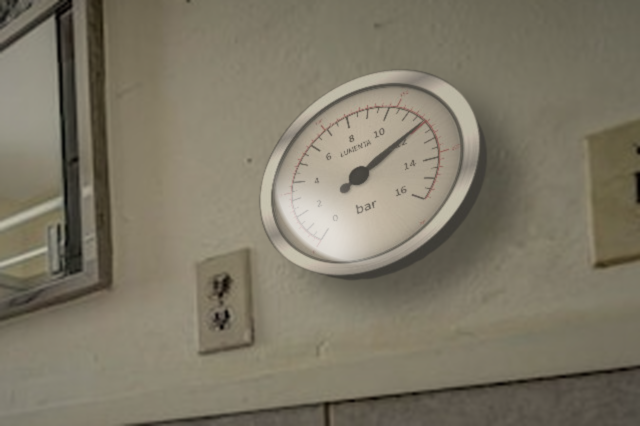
12 (bar)
